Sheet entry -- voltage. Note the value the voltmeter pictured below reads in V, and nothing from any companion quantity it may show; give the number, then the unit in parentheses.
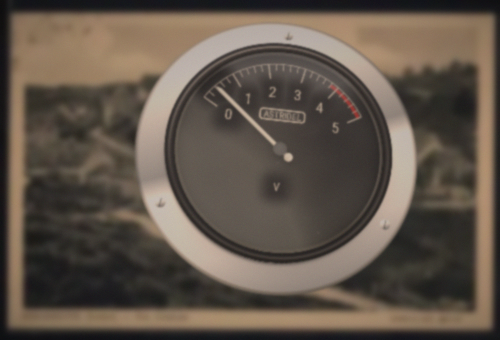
0.4 (V)
